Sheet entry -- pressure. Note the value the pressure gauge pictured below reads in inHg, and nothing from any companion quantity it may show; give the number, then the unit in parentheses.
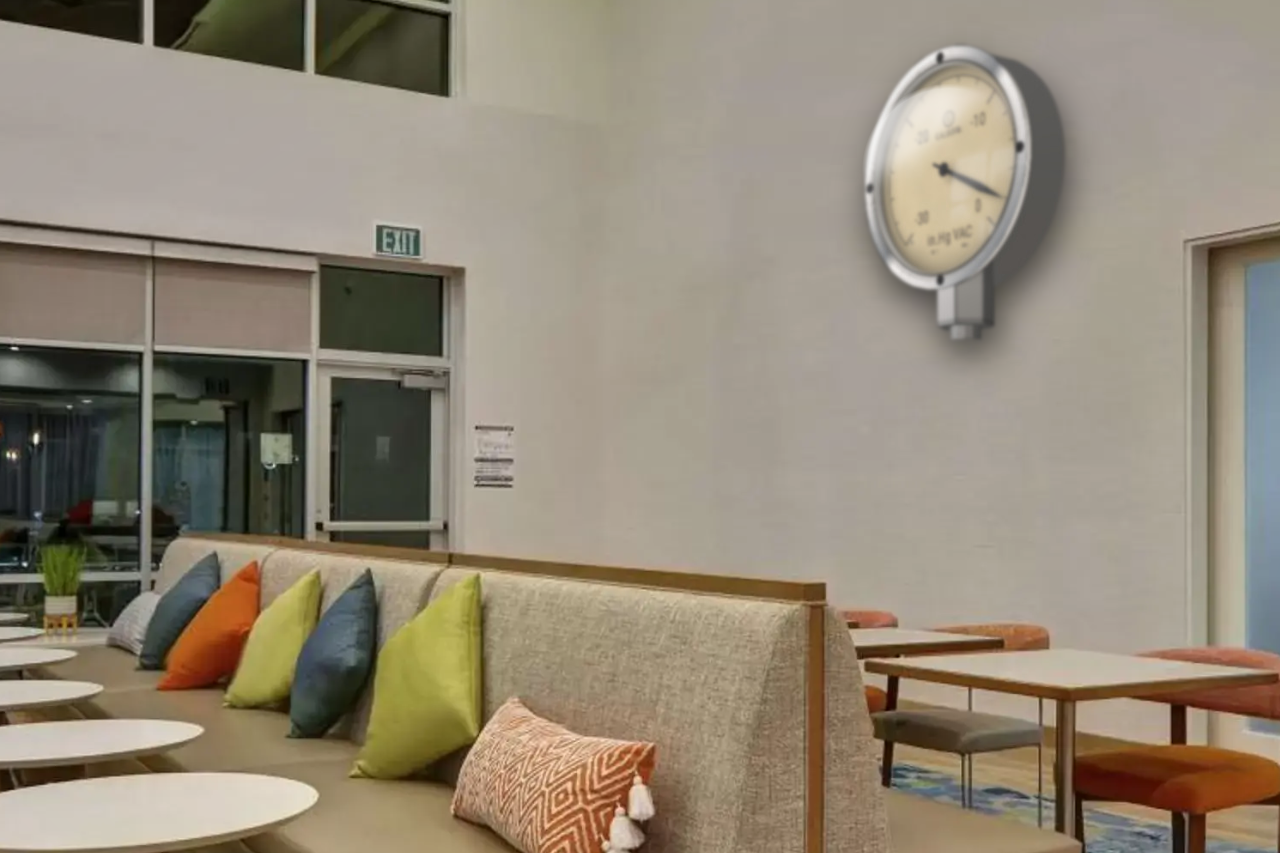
-2 (inHg)
